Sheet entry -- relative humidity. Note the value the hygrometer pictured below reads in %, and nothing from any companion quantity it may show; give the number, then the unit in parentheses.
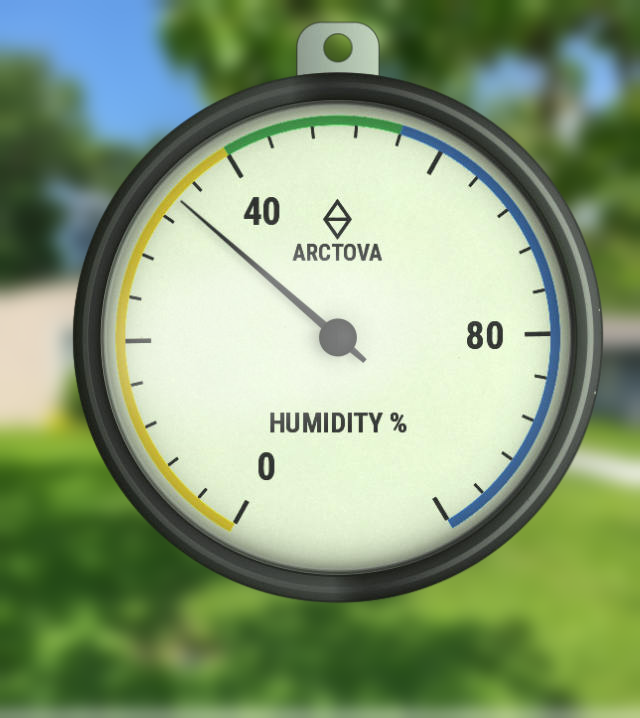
34 (%)
